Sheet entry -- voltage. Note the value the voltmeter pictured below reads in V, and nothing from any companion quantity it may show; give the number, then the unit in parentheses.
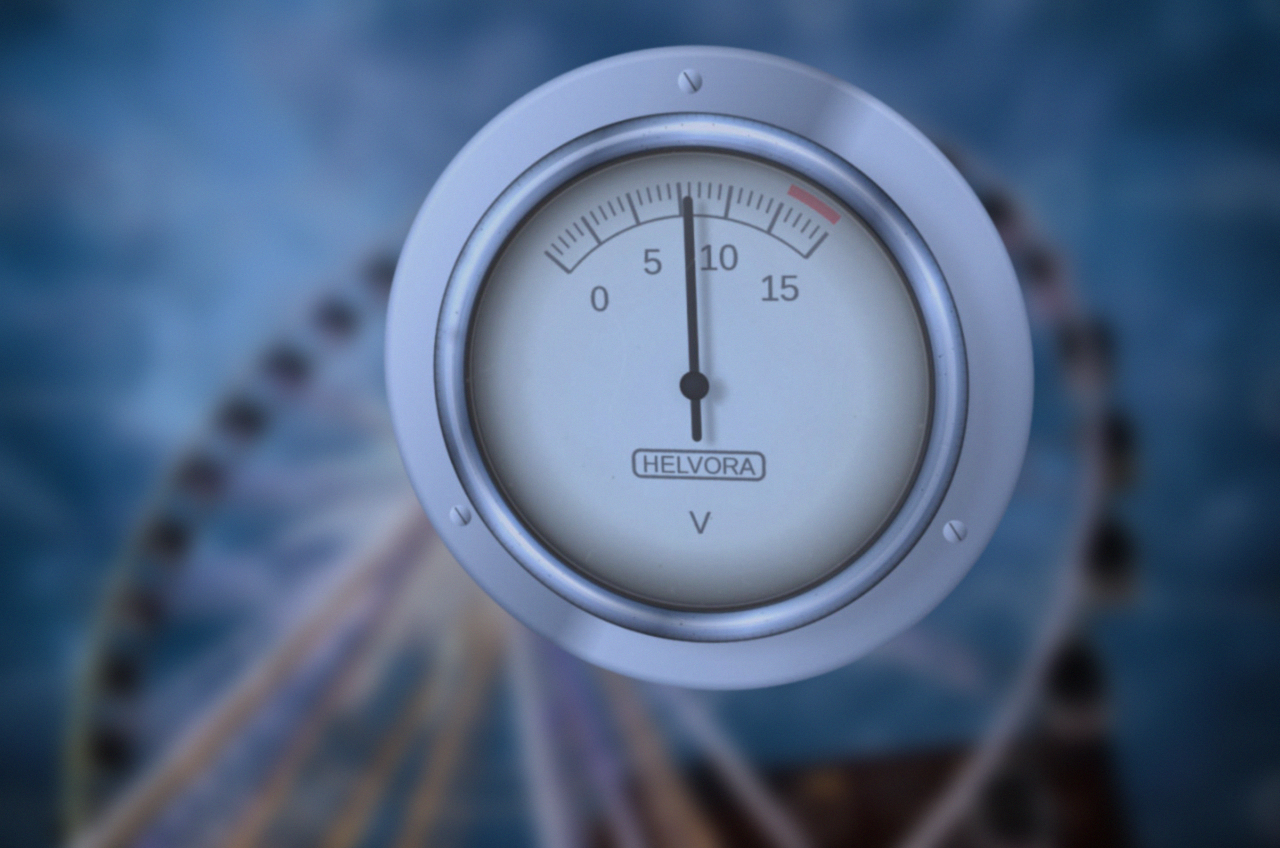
8 (V)
